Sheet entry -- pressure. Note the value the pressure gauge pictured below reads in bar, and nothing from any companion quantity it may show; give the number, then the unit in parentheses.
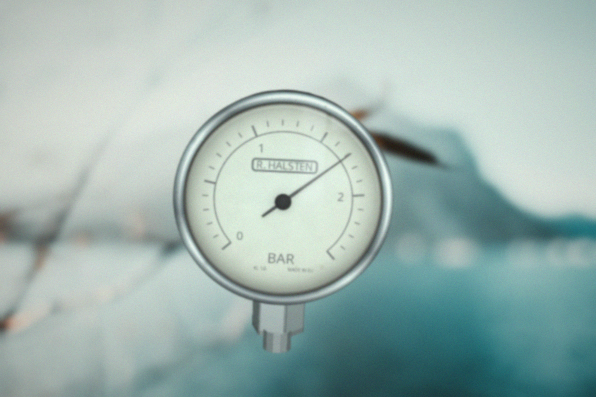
1.7 (bar)
